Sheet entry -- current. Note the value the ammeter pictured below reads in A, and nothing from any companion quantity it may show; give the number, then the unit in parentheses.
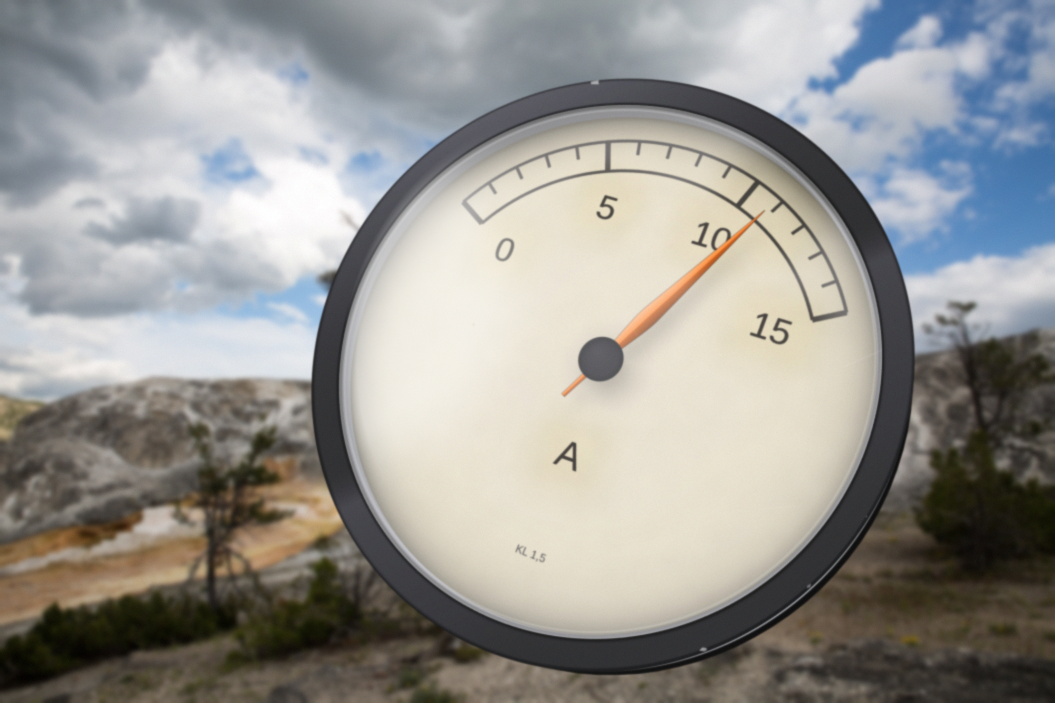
11 (A)
